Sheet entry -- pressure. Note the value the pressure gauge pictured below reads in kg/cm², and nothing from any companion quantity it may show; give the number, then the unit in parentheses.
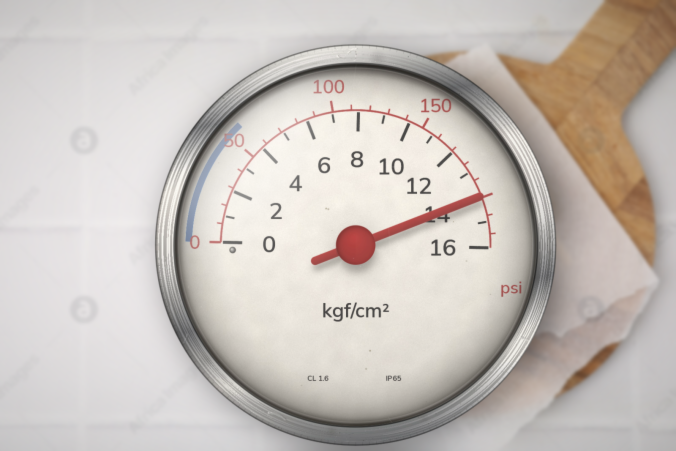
14 (kg/cm²)
